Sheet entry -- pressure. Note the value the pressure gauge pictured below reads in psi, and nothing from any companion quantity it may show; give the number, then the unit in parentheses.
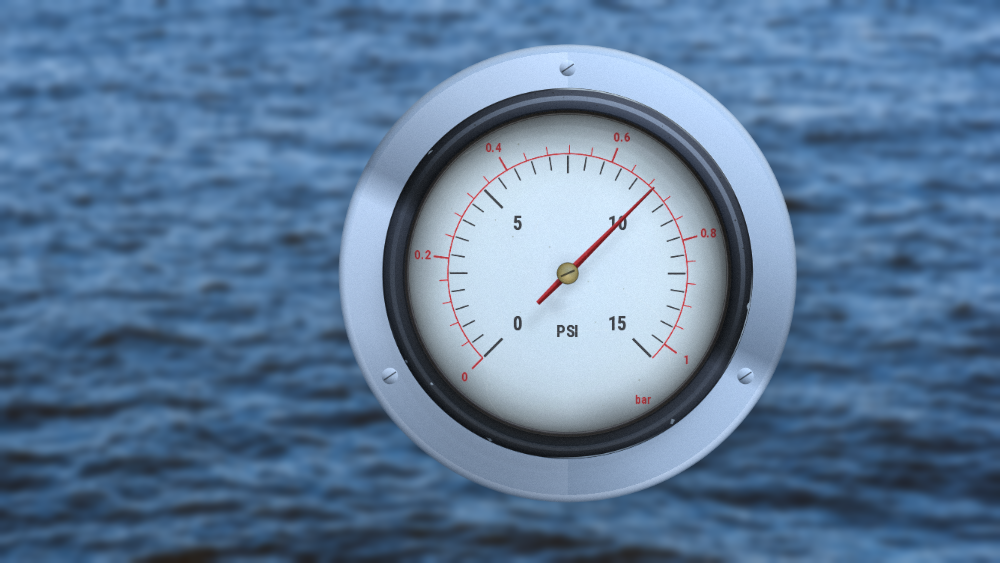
10 (psi)
